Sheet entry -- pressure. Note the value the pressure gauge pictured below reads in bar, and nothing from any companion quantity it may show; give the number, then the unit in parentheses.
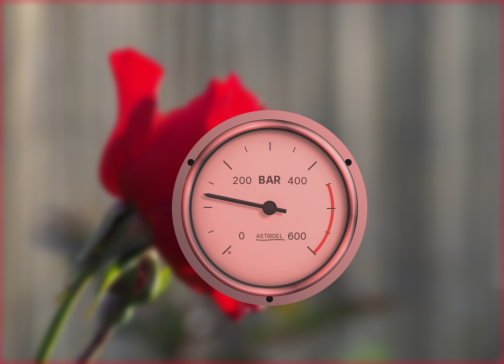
125 (bar)
